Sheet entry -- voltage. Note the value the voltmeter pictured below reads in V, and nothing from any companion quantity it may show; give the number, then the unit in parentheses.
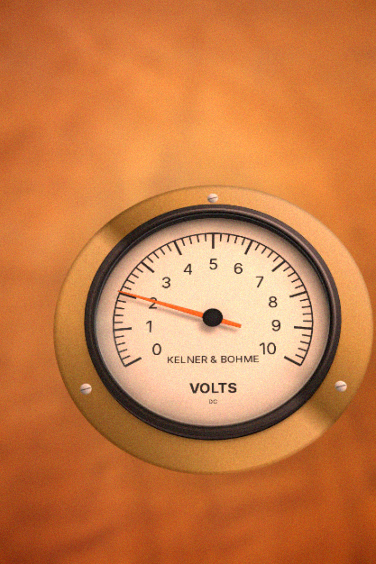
2 (V)
